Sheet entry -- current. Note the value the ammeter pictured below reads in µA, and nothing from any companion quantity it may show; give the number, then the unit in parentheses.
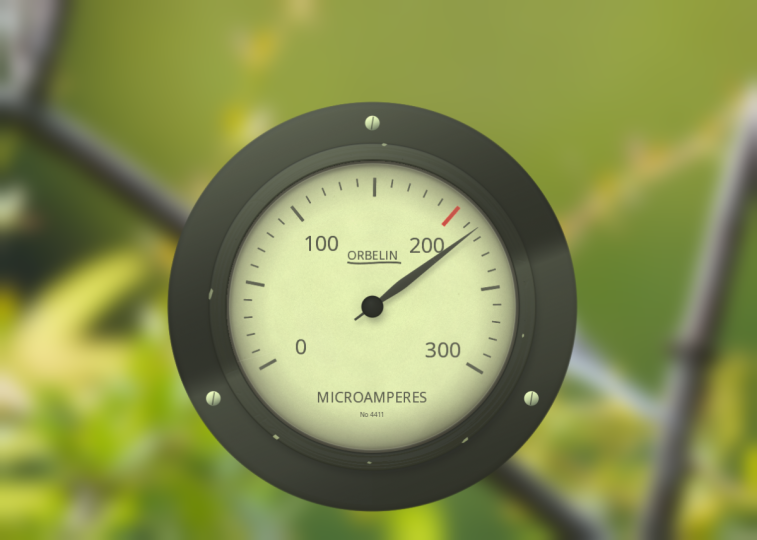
215 (µA)
